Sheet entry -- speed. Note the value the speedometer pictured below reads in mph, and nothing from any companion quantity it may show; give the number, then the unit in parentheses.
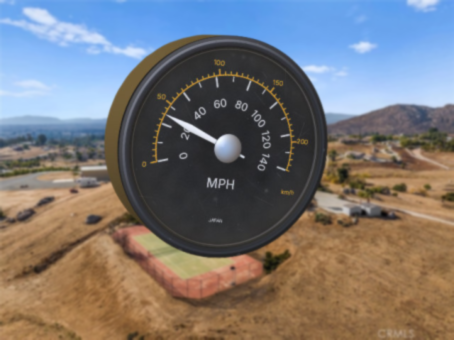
25 (mph)
